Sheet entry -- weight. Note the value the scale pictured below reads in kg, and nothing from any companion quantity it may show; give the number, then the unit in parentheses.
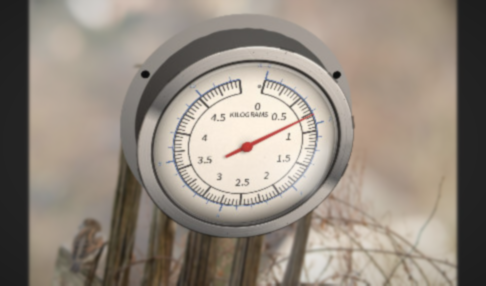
0.75 (kg)
